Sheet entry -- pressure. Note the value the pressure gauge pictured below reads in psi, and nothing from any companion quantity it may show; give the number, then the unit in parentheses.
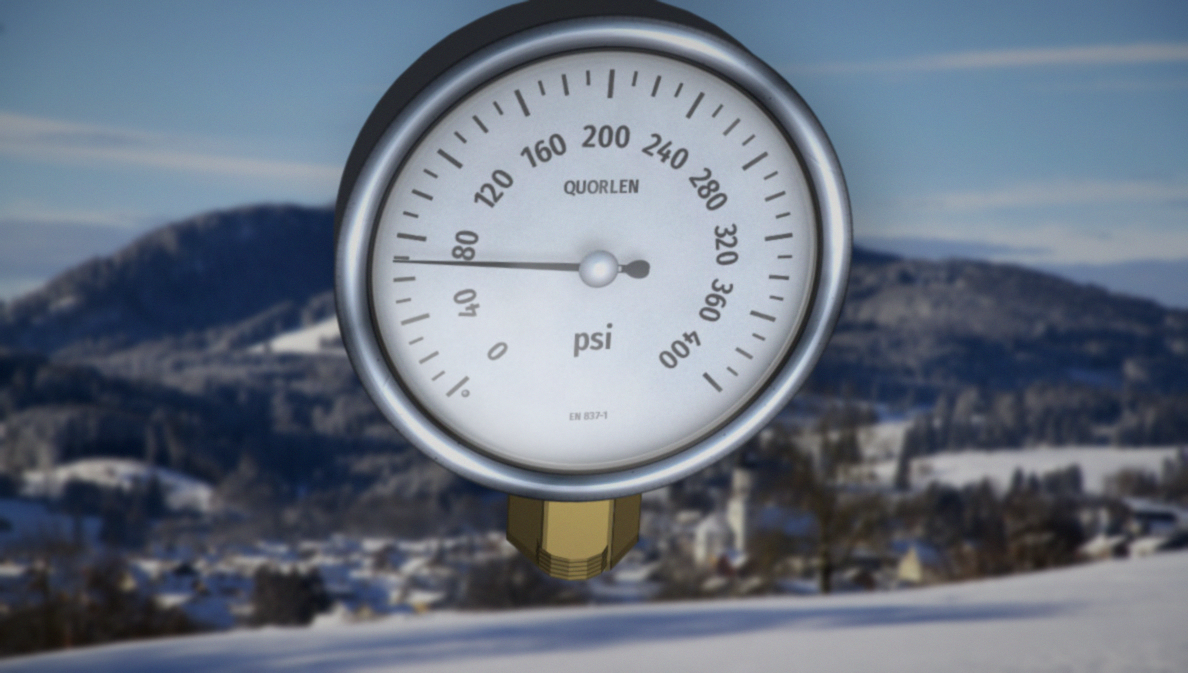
70 (psi)
